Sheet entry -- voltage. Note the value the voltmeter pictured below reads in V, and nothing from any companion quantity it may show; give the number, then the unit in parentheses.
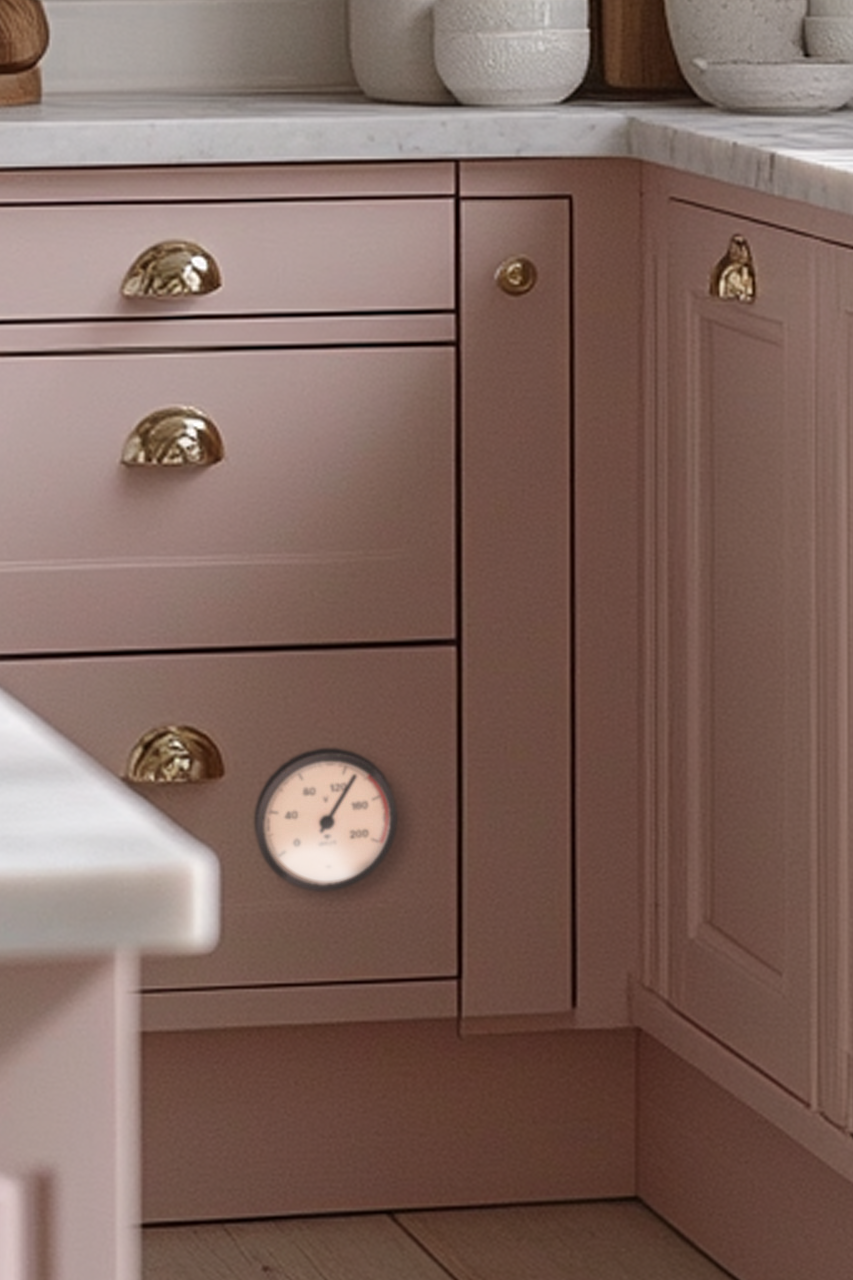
130 (V)
